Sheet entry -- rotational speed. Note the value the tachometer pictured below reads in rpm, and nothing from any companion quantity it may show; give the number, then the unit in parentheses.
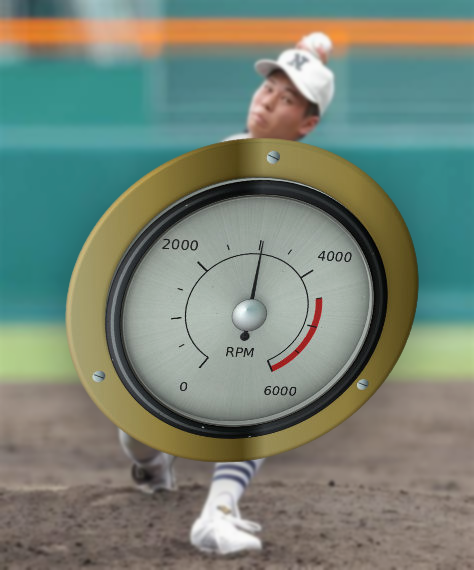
3000 (rpm)
